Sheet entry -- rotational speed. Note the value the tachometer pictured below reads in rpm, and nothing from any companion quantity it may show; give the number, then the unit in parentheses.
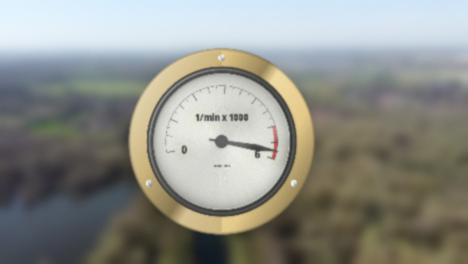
5750 (rpm)
